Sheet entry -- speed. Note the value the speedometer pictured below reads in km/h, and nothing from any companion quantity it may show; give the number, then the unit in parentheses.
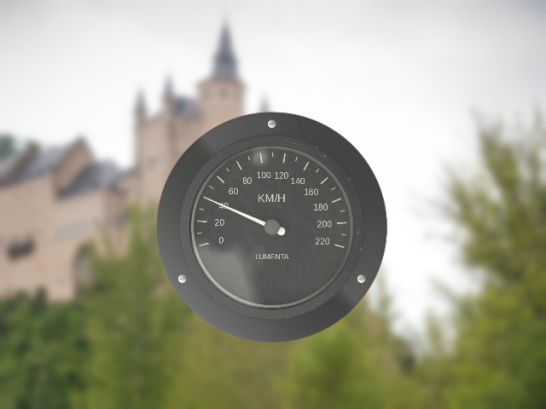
40 (km/h)
